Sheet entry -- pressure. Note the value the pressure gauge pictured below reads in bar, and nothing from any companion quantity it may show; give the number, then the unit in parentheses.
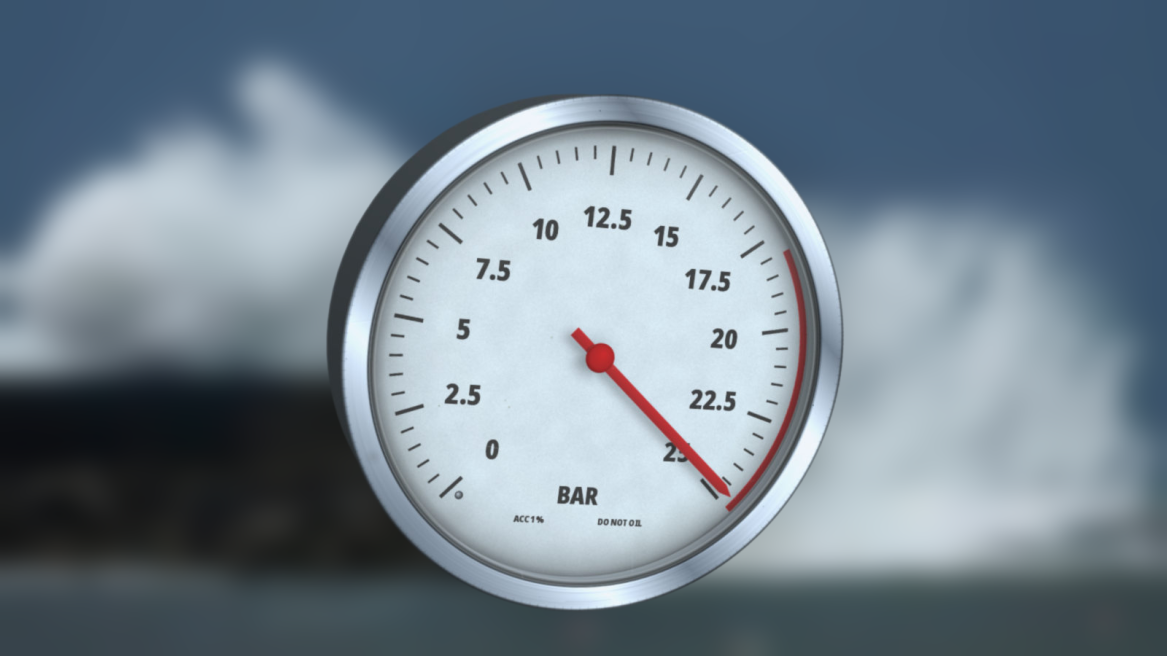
24.75 (bar)
